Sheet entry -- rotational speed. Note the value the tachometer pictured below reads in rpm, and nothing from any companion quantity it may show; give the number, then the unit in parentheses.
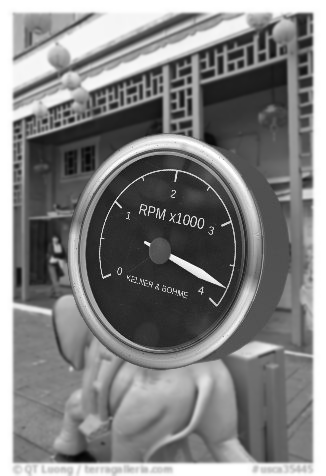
3750 (rpm)
